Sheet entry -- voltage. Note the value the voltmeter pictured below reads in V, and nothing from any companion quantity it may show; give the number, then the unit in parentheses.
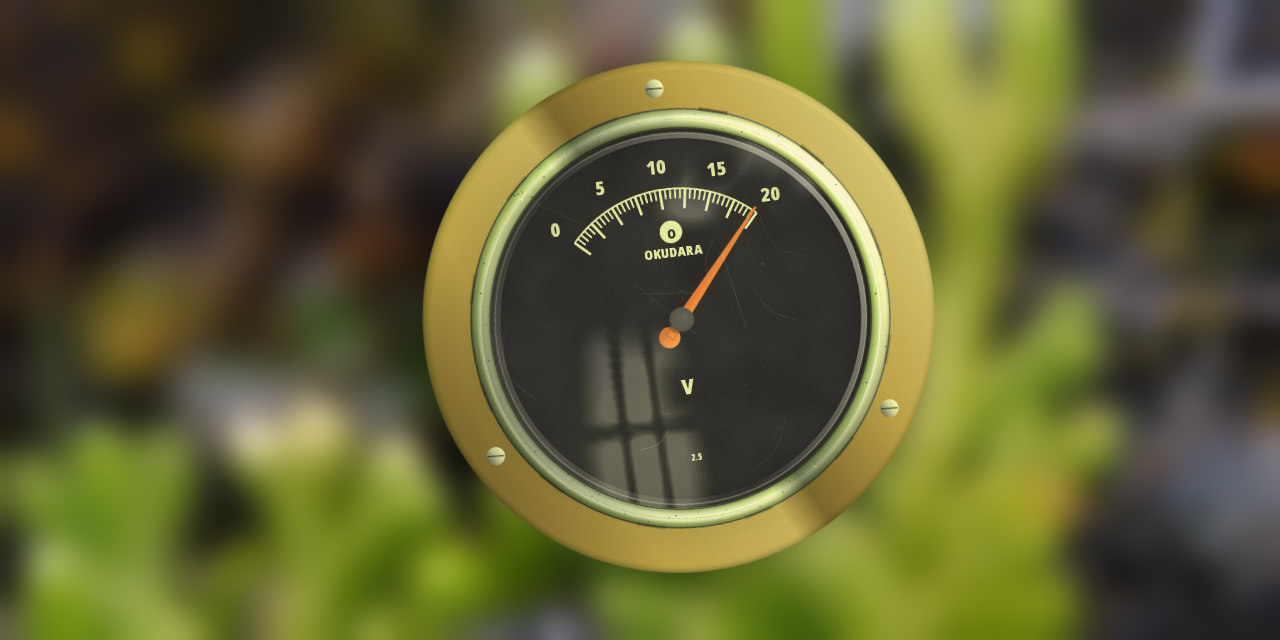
19.5 (V)
